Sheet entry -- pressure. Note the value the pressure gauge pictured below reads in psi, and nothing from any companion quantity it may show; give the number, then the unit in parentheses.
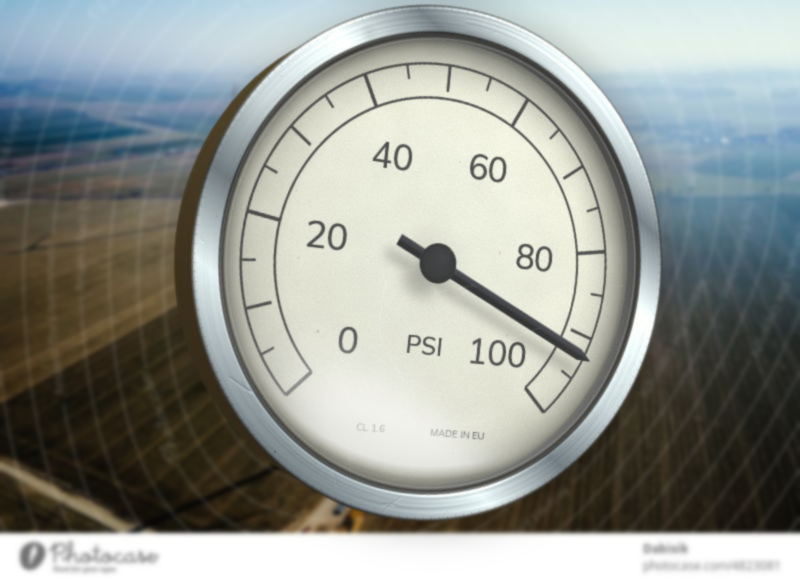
92.5 (psi)
